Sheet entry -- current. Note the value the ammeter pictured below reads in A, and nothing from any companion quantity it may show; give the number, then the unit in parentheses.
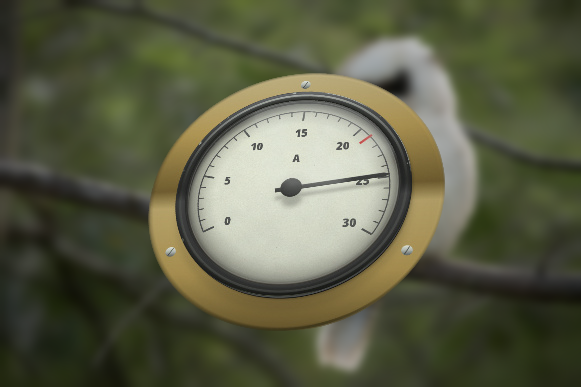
25 (A)
